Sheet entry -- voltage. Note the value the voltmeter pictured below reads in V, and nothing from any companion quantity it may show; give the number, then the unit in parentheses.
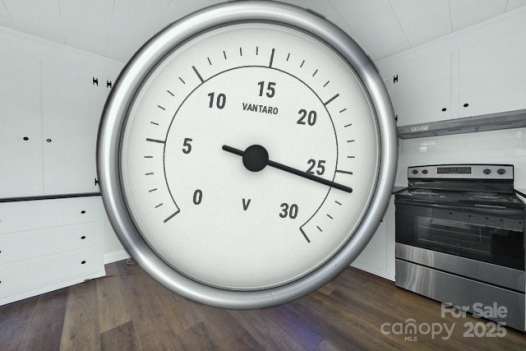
26 (V)
